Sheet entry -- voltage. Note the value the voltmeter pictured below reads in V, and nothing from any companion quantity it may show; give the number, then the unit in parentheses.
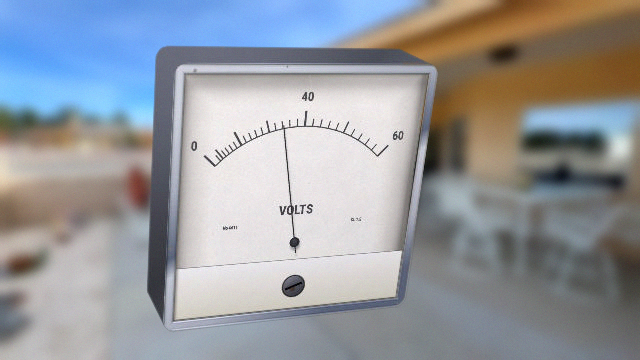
34 (V)
